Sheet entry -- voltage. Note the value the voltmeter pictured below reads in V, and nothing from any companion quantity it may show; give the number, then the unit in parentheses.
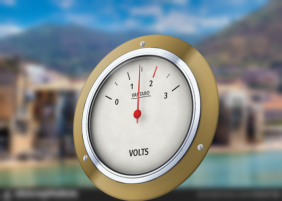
1.5 (V)
